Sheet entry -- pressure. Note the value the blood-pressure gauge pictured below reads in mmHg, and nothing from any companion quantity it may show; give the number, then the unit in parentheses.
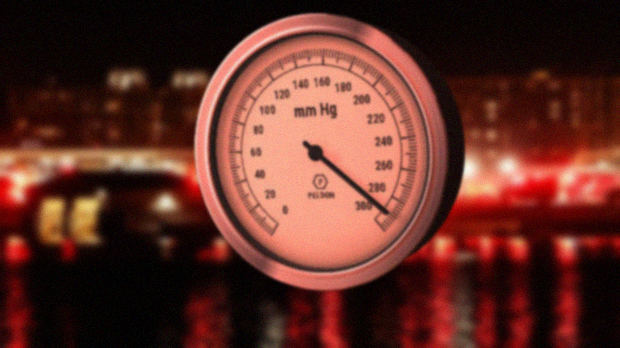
290 (mmHg)
